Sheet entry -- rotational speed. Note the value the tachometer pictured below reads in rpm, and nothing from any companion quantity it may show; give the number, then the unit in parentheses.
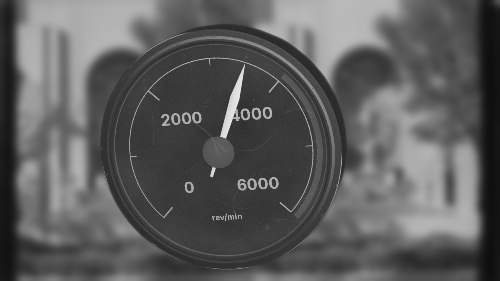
3500 (rpm)
